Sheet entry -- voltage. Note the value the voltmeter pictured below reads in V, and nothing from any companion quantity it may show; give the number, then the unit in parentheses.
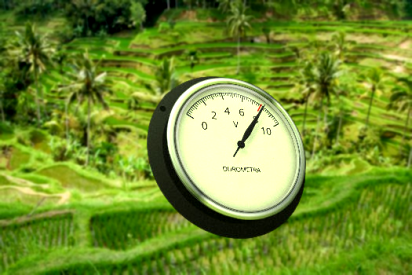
8 (V)
